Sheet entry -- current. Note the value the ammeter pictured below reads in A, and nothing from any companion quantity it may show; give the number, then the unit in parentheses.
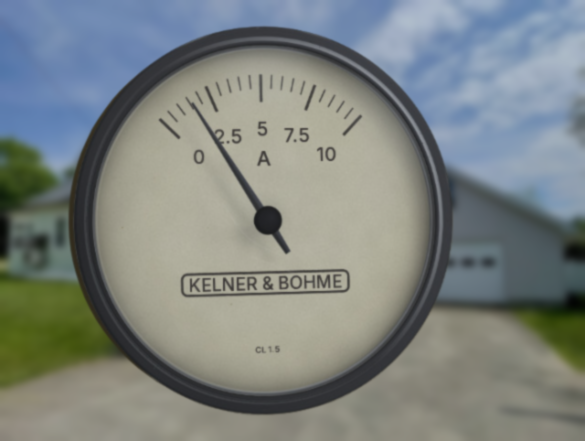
1.5 (A)
